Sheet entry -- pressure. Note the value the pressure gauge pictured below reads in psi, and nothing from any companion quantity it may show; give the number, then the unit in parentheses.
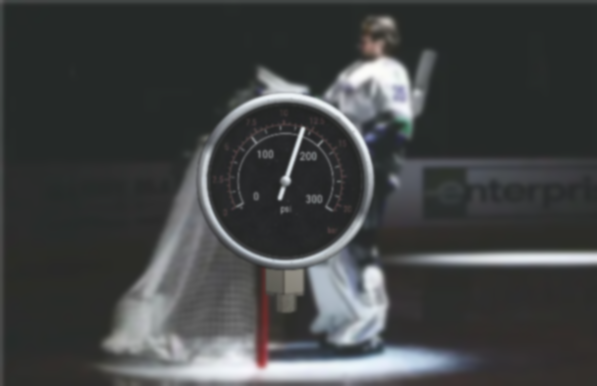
170 (psi)
